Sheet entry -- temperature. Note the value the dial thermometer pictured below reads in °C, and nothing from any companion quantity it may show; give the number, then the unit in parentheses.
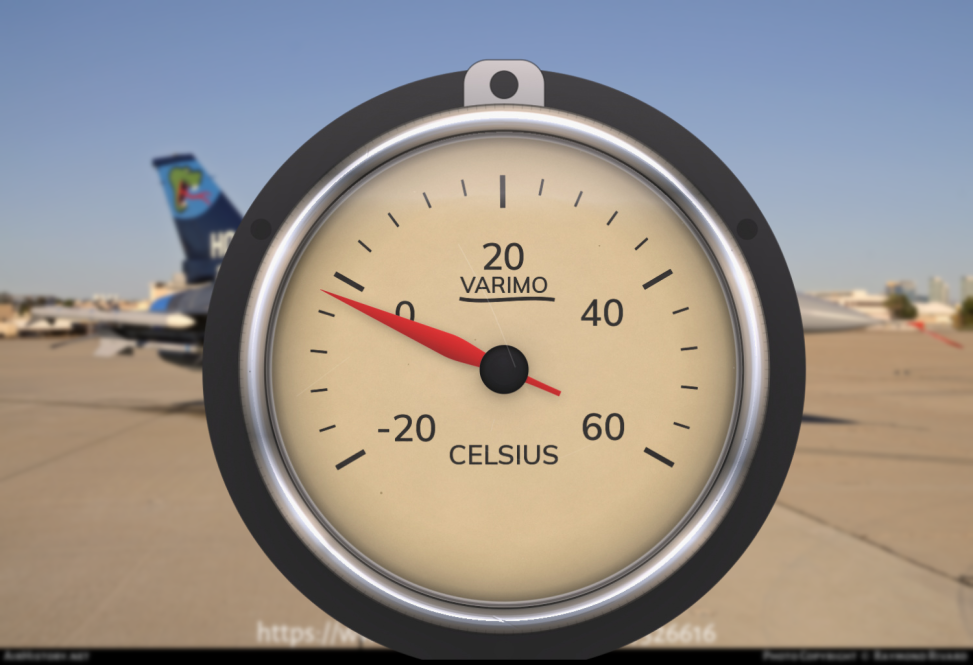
-2 (°C)
